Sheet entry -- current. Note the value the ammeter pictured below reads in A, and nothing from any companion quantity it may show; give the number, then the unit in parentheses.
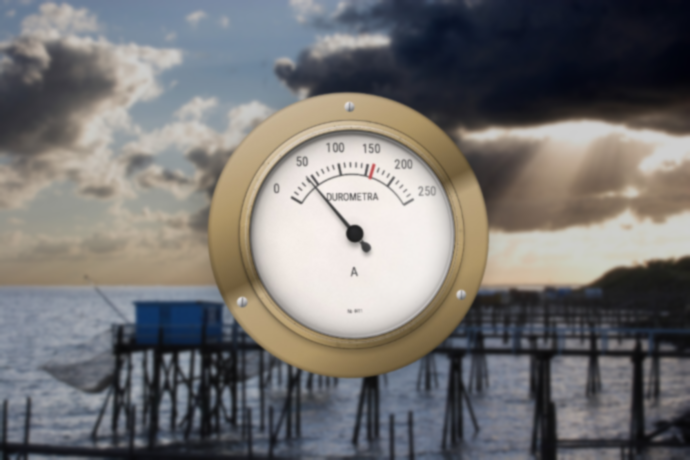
40 (A)
